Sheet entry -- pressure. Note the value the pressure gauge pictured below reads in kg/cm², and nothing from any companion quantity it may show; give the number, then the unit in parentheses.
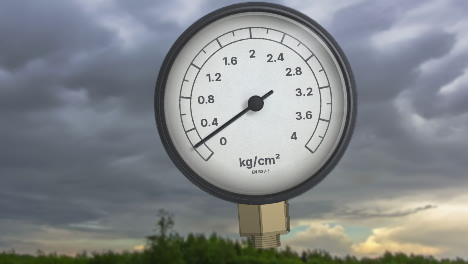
0.2 (kg/cm²)
